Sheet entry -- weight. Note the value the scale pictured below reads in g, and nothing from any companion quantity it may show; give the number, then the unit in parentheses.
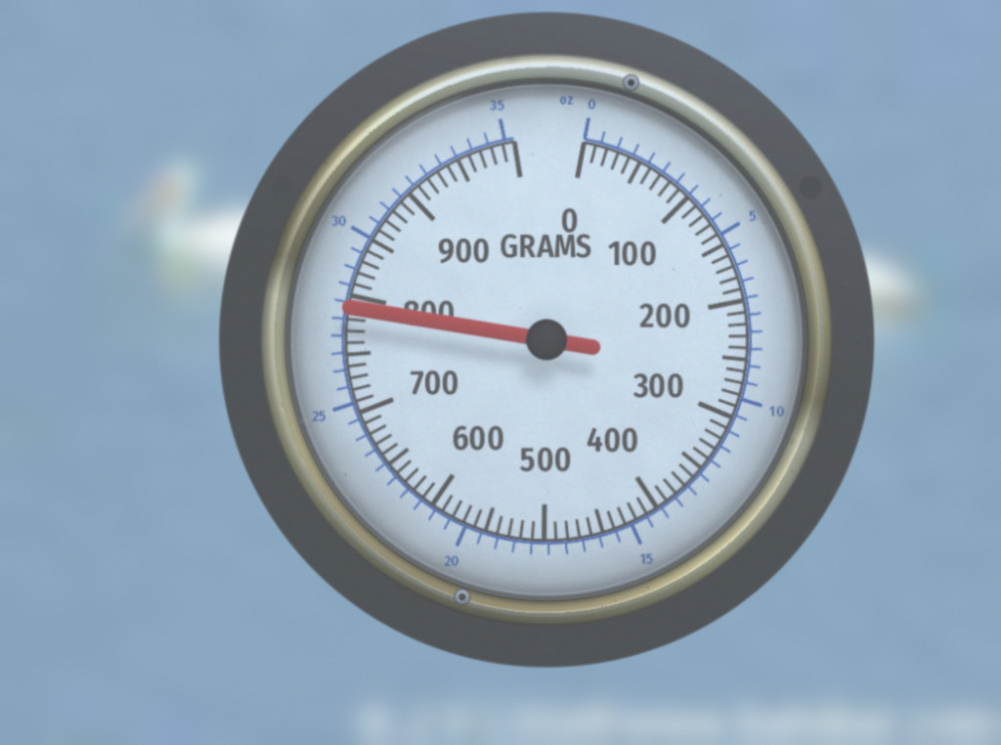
790 (g)
